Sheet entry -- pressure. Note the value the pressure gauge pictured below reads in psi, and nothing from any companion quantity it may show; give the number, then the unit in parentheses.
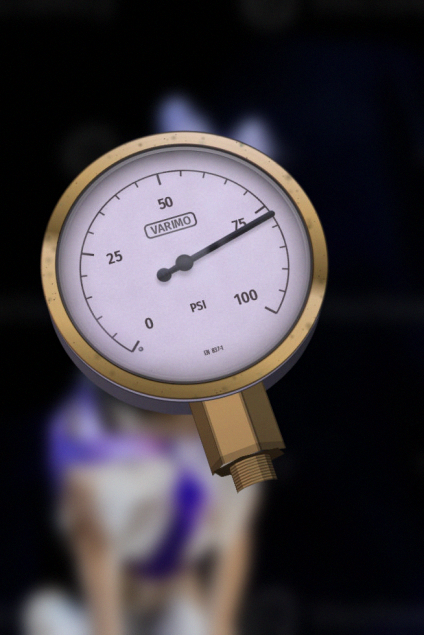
77.5 (psi)
